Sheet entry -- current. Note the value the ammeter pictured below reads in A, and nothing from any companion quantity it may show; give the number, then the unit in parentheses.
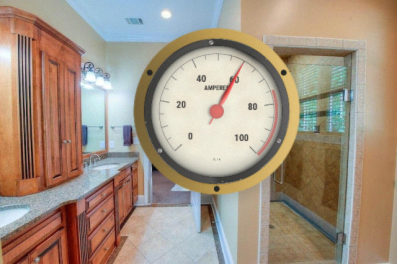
60 (A)
